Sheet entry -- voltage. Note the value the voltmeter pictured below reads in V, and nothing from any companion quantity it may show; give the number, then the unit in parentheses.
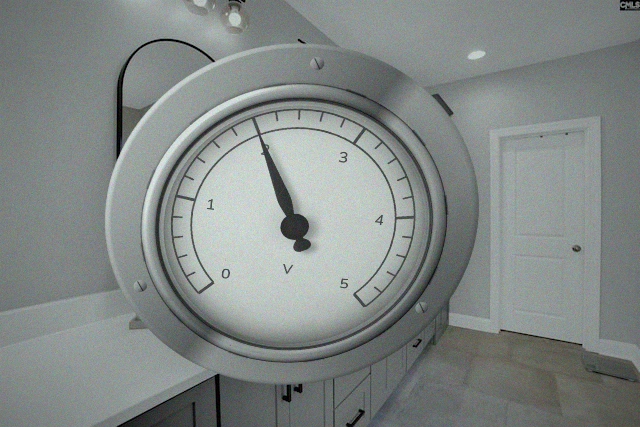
2 (V)
